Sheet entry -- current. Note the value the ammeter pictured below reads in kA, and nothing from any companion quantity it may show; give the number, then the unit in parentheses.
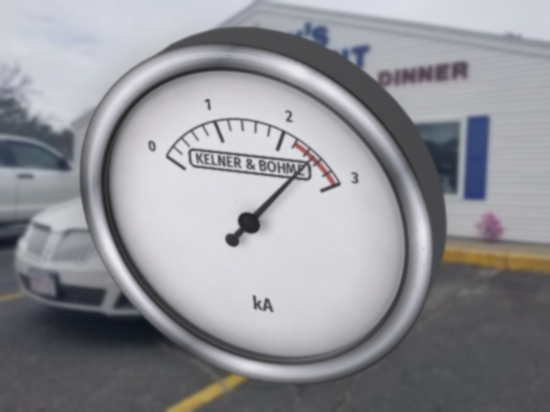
2.5 (kA)
